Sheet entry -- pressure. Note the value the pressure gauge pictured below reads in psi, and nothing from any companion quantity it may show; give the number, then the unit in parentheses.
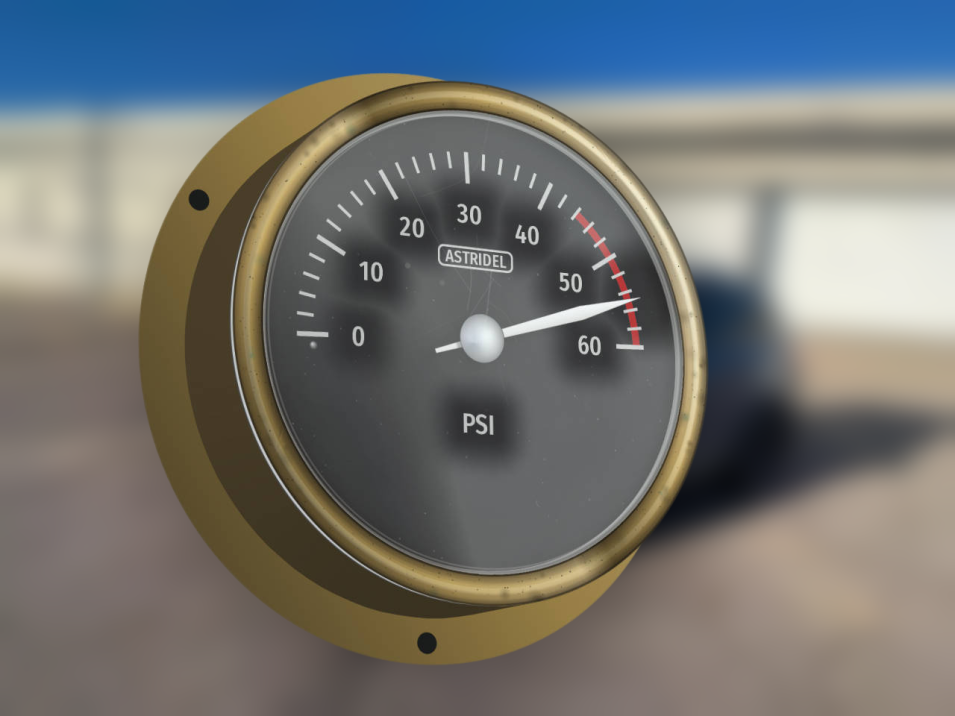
55 (psi)
